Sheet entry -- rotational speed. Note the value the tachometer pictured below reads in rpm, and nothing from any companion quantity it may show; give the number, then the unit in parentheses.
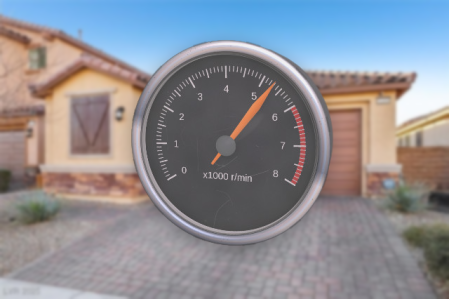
5300 (rpm)
